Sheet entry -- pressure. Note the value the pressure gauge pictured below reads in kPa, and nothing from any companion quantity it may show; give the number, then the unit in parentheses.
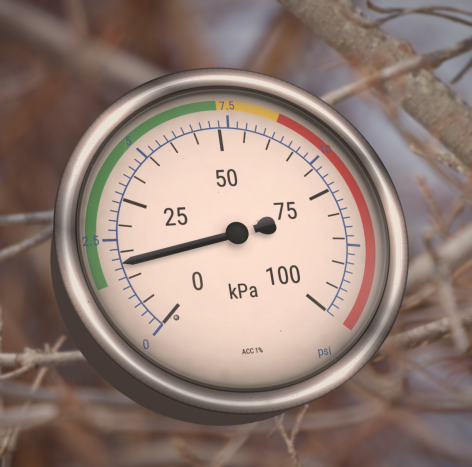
12.5 (kPa)
